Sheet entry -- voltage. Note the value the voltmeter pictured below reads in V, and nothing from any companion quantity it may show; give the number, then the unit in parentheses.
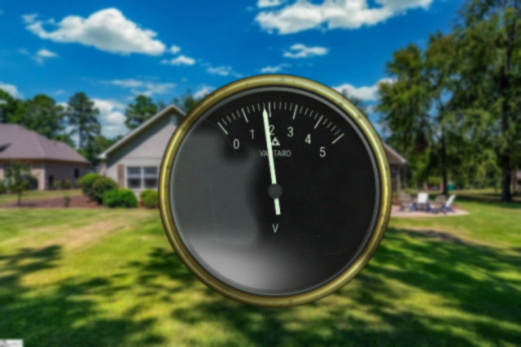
1.8 (V)
